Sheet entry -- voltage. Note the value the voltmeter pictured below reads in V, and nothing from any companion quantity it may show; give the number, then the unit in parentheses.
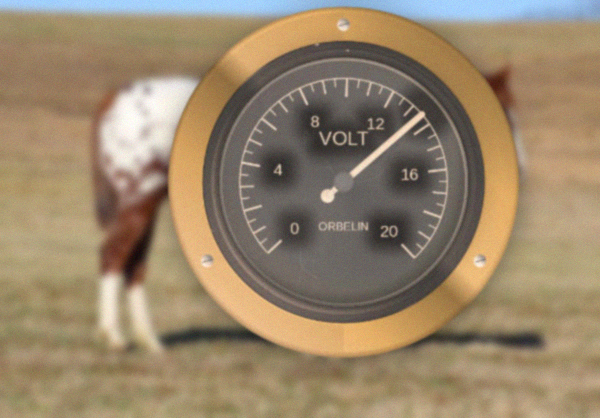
13.5 (V)
